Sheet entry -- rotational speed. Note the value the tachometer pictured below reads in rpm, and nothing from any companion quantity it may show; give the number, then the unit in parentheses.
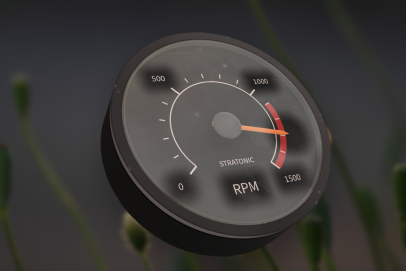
1300 (rpm)
